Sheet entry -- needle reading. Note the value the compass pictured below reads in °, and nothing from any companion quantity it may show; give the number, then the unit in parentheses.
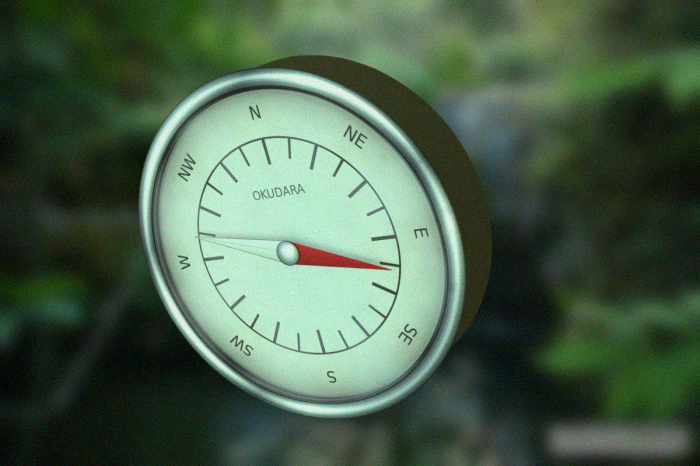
105 (°)
